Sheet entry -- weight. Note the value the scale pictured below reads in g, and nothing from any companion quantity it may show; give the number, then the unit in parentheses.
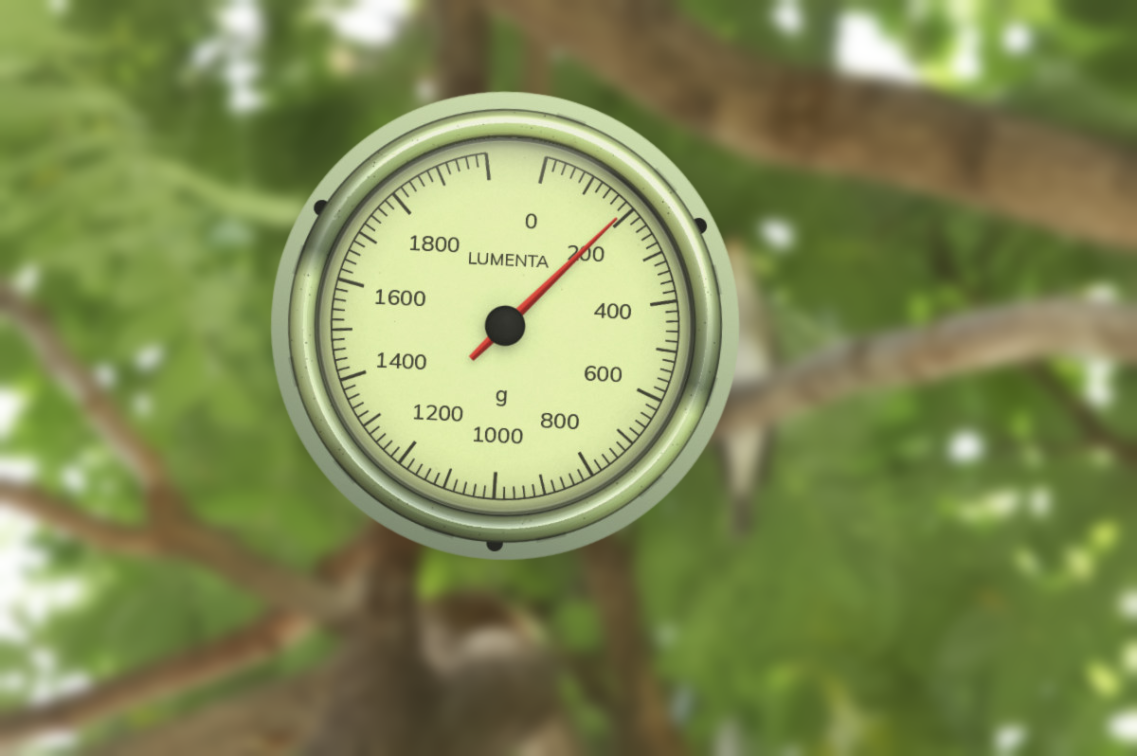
190 (g)
